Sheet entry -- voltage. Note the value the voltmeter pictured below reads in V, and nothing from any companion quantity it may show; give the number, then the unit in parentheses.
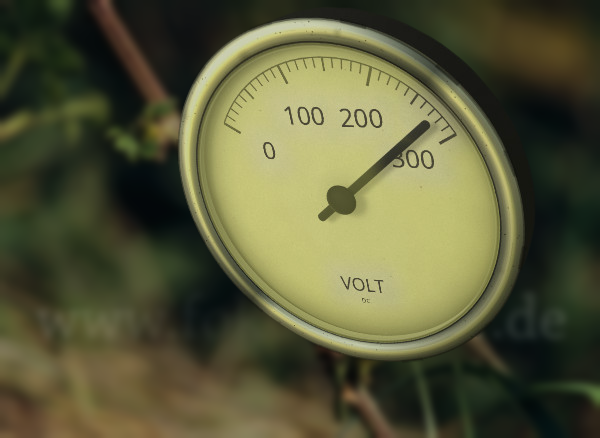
275 (V)
